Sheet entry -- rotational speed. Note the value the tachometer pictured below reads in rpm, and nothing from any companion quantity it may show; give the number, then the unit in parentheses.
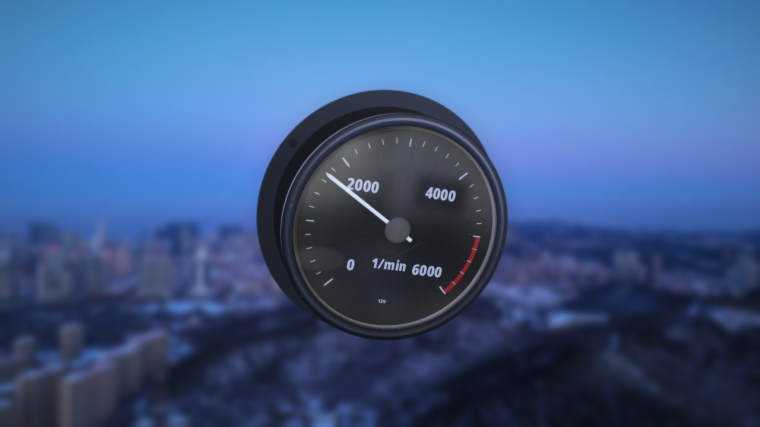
1700 (rpm)
